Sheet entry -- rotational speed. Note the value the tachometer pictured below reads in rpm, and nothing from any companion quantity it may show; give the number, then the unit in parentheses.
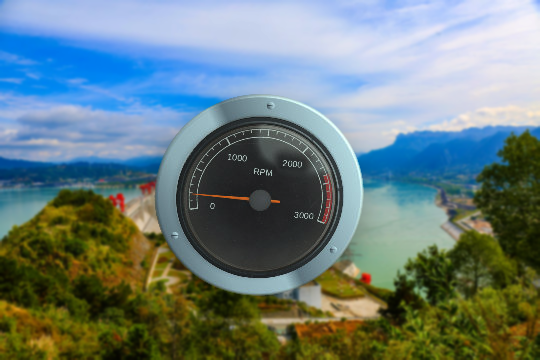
200 (rpm)
